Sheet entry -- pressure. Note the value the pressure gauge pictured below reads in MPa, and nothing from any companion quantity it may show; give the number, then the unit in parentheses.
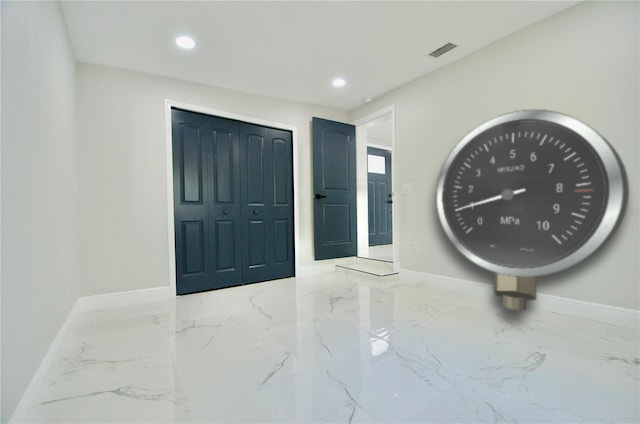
1 (MPa)
